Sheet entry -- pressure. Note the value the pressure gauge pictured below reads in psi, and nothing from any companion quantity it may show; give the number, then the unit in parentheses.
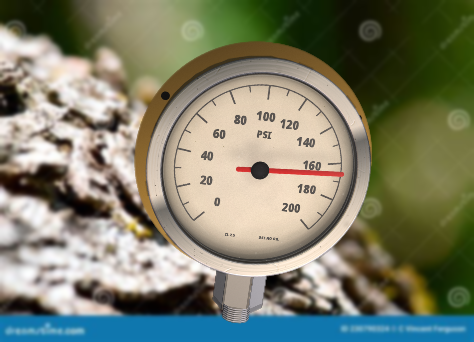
165 (psi)
